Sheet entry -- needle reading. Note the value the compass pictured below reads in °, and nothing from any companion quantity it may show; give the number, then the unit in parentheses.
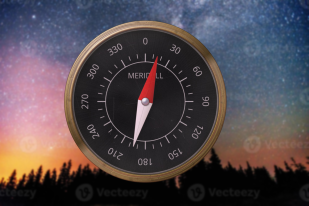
15 (°)
